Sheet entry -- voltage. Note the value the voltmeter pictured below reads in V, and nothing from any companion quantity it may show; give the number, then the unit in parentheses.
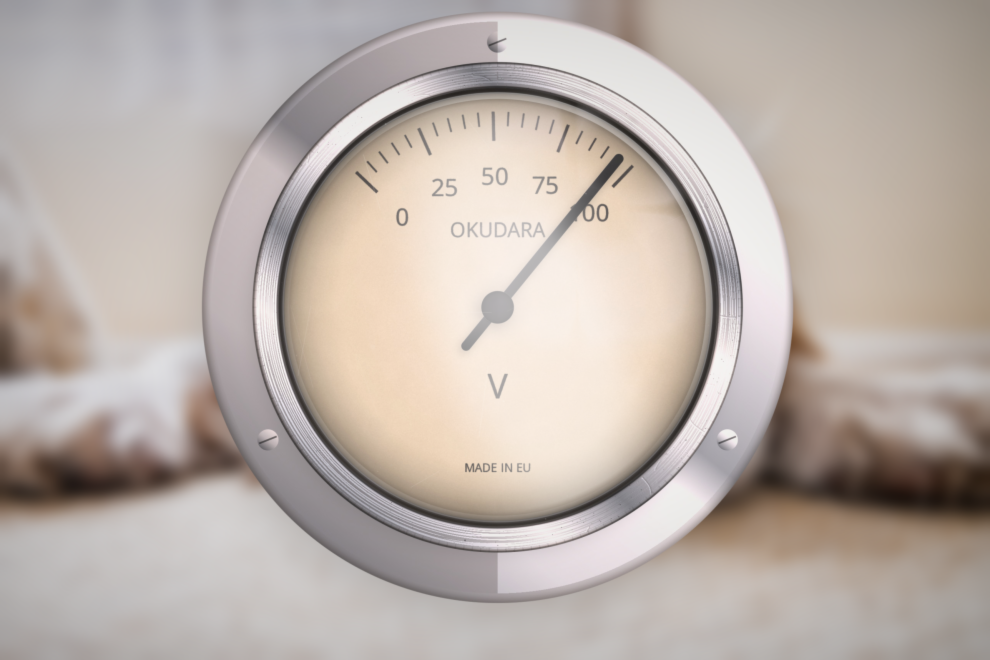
95 (V)
